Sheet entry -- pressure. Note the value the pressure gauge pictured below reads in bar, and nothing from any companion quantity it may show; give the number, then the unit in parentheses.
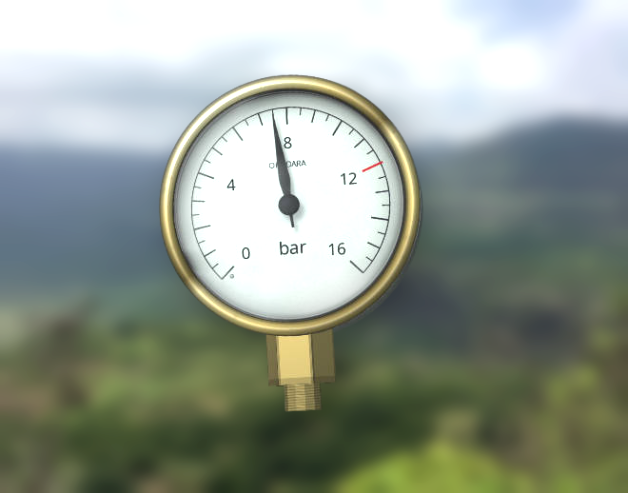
7.5 (bar)
